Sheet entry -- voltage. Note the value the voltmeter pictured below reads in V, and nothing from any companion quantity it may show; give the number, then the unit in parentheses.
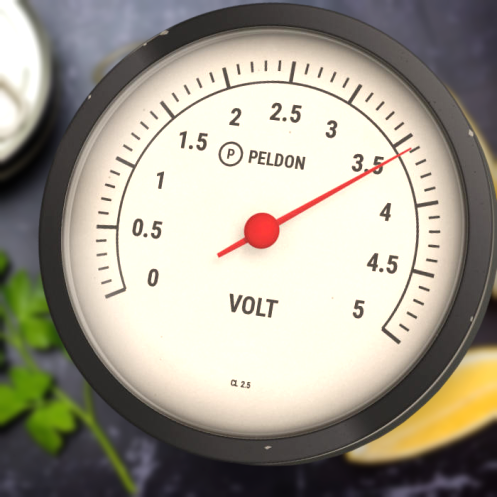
3.6 (V)
